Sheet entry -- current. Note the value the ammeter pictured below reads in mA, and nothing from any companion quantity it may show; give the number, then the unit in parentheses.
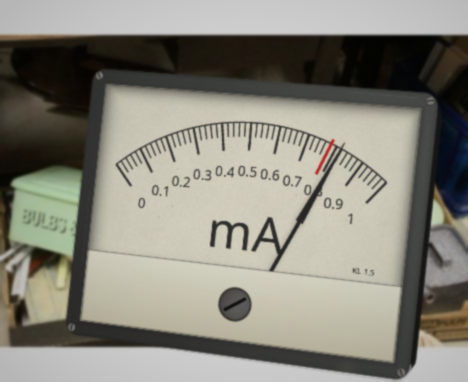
0.82 (mA)
